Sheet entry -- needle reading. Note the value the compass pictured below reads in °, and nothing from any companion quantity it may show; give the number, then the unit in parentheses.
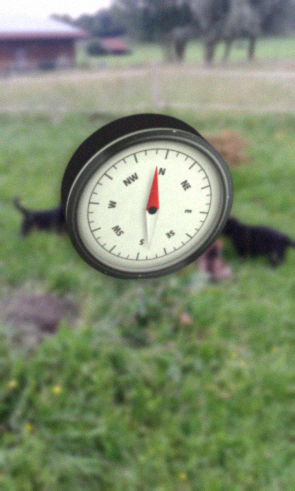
350 (°)
